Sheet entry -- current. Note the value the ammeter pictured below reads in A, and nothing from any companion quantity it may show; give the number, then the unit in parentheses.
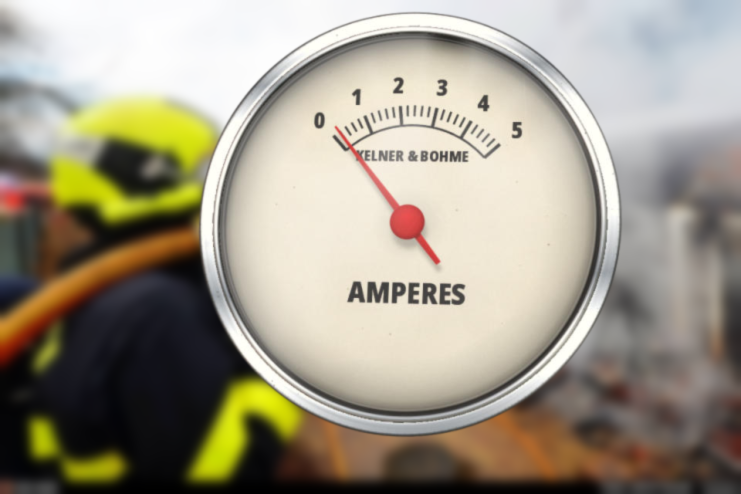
0.2 (A)
